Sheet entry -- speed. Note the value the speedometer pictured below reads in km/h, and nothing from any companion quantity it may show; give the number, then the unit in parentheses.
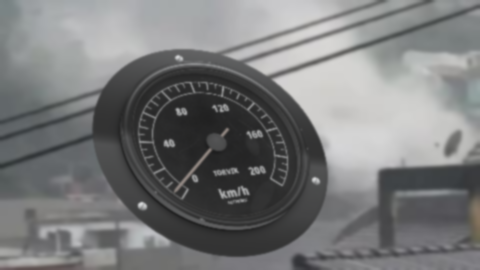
5 (km/h)
